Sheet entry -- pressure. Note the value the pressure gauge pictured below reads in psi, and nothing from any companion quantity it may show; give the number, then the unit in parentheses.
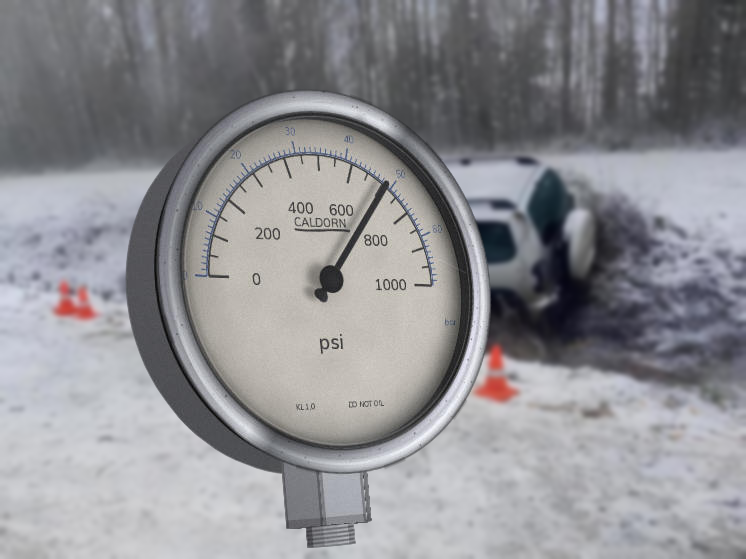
700 (psi)
